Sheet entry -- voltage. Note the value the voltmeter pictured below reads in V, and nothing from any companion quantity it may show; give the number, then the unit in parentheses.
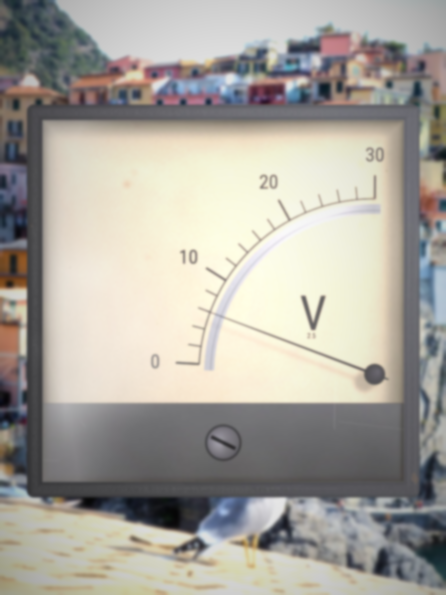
6 (V)
